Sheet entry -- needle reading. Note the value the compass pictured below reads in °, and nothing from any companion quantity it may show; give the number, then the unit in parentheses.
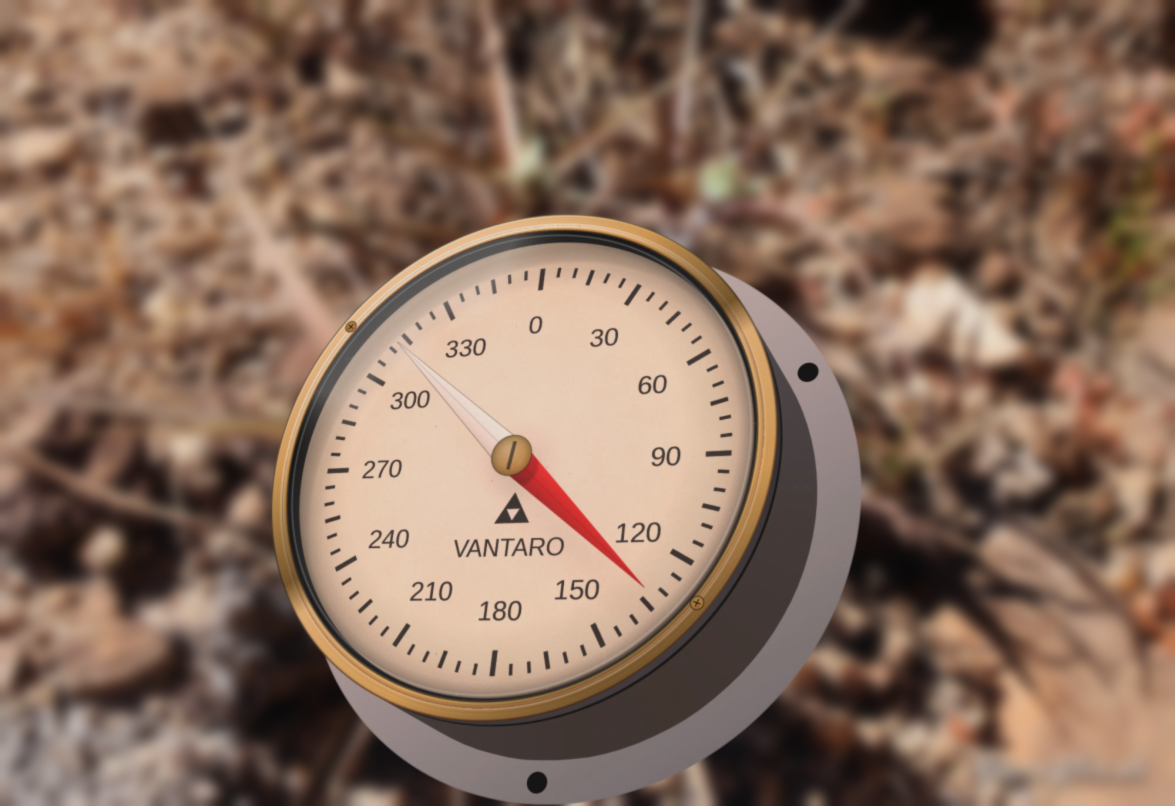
132.5 (°)
